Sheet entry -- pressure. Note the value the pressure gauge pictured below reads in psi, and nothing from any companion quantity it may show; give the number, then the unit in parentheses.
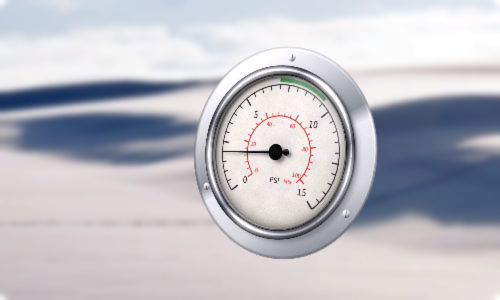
2 (psi)
